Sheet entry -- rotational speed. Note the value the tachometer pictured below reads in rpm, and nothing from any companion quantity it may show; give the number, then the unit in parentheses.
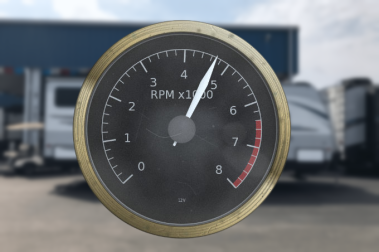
4700 (rpm)
